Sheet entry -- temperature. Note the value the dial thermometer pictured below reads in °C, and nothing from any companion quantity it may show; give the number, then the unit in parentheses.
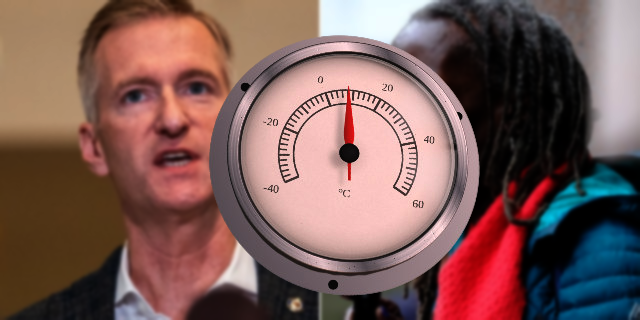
8 (°C)
